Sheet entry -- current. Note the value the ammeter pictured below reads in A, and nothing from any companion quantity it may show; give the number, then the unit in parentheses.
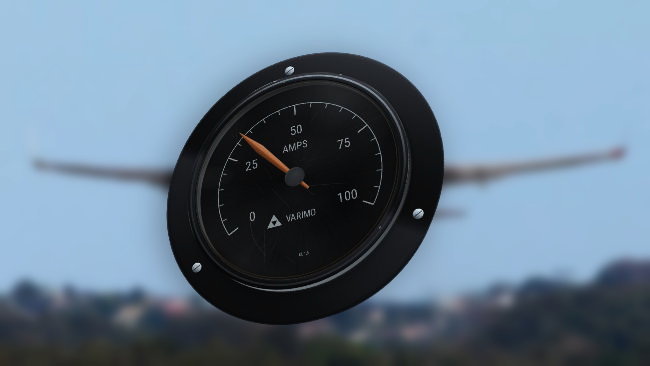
32.5 (A)
